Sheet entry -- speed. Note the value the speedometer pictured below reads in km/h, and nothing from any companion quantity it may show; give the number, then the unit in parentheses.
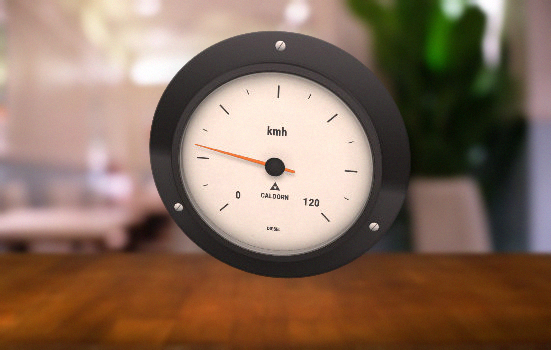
25 (km/h)
